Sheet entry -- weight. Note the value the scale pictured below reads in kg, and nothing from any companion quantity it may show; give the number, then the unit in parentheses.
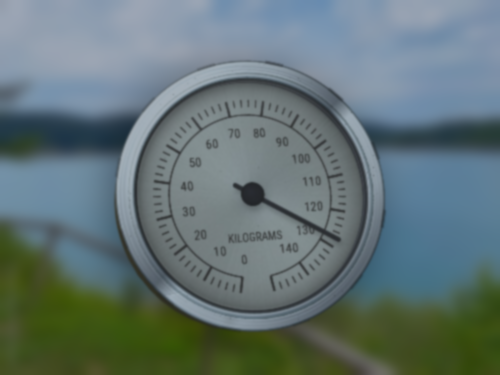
128 (kg)
